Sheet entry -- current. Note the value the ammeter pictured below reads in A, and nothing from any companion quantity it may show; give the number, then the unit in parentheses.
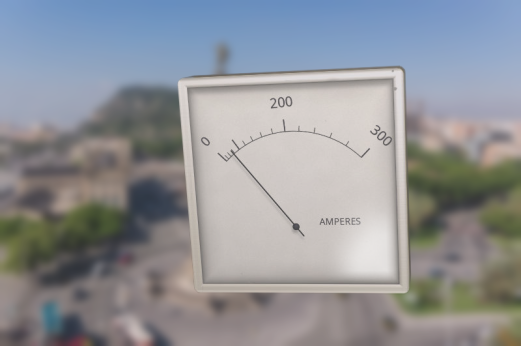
80 (A)
